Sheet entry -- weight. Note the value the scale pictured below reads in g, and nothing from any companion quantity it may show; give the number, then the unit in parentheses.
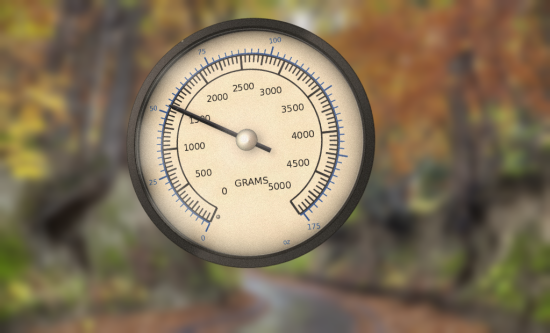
1500 (g)
